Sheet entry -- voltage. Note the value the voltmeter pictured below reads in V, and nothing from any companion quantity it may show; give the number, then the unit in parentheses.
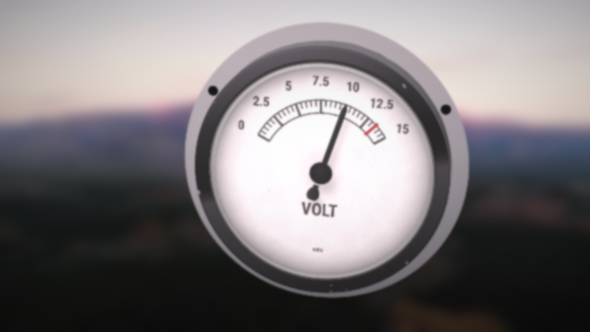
10 (V)
